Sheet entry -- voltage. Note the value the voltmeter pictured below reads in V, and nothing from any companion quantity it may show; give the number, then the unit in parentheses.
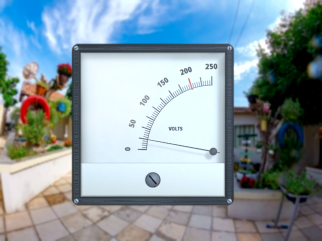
25 (V)
